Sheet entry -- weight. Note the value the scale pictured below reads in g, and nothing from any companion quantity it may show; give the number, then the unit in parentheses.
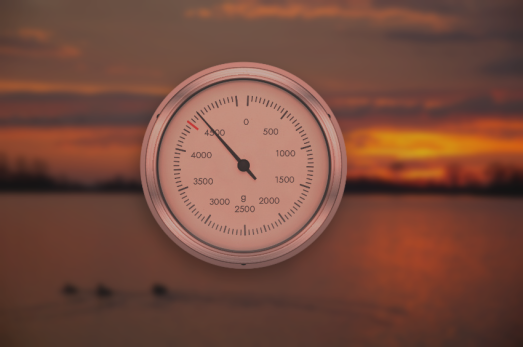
4500 (g)
